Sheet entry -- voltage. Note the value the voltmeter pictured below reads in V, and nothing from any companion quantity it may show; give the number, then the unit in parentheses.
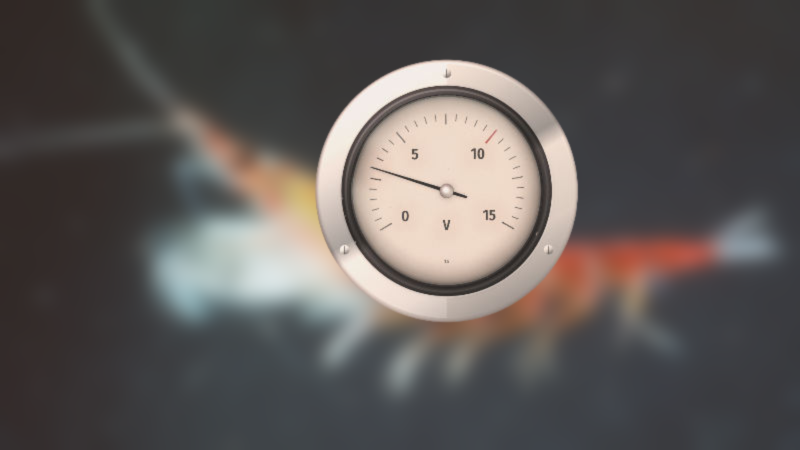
3 (V)
